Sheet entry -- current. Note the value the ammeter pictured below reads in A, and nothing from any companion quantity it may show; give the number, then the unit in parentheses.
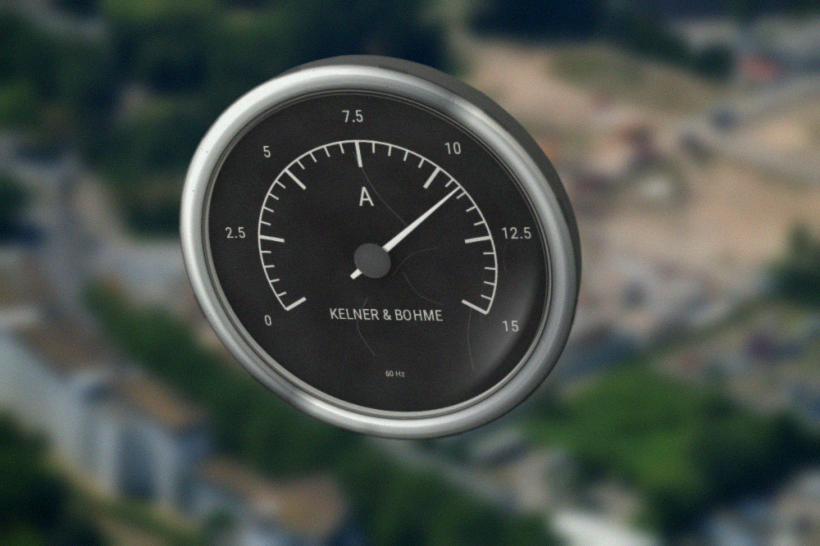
10.75 (A)
